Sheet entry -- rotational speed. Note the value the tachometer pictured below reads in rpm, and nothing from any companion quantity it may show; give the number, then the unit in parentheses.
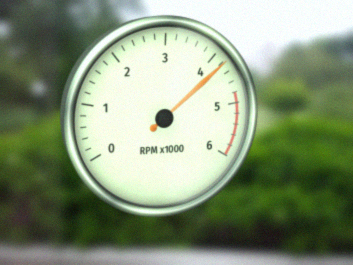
4200 (rpm)
